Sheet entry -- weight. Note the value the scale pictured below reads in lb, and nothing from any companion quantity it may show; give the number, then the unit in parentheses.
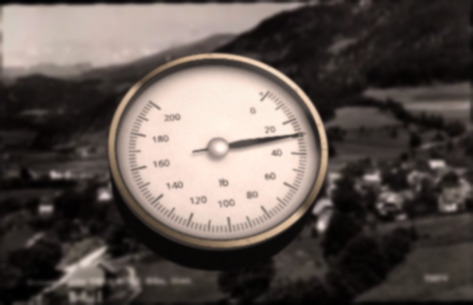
30 (lb)
